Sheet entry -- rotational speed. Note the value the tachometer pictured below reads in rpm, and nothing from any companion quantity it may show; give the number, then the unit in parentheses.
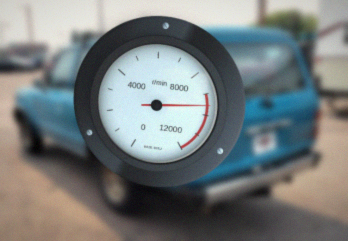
9500 (rpm)
